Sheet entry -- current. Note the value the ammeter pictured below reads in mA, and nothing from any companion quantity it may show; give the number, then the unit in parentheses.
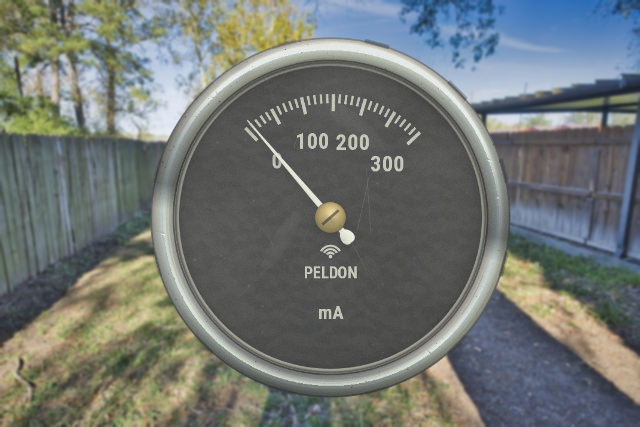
10 (mA)
